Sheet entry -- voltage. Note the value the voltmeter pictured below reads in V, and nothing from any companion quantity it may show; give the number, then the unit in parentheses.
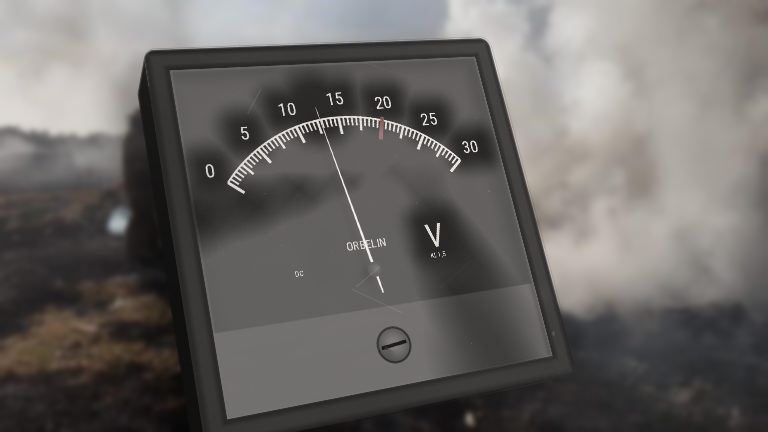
12.5 (V)
